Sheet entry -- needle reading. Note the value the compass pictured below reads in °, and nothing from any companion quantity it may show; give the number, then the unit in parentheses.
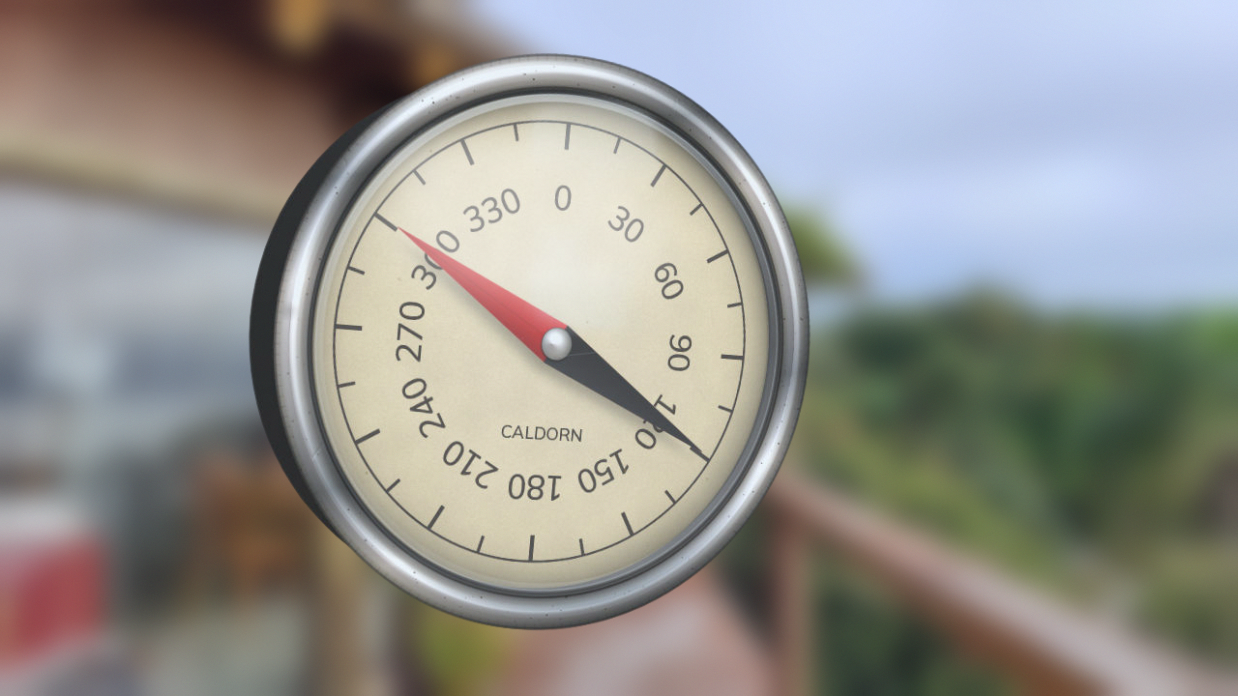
300 (°)
